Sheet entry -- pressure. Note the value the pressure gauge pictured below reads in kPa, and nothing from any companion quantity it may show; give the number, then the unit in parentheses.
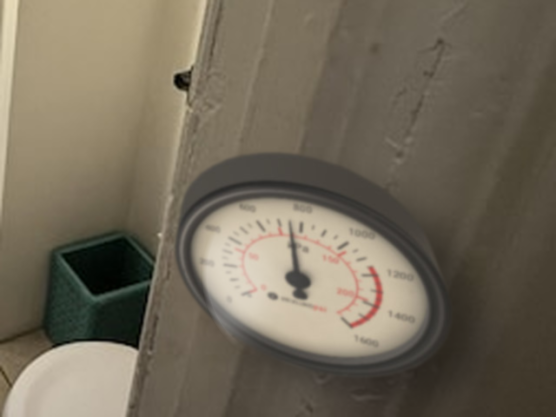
750 (kPa)
